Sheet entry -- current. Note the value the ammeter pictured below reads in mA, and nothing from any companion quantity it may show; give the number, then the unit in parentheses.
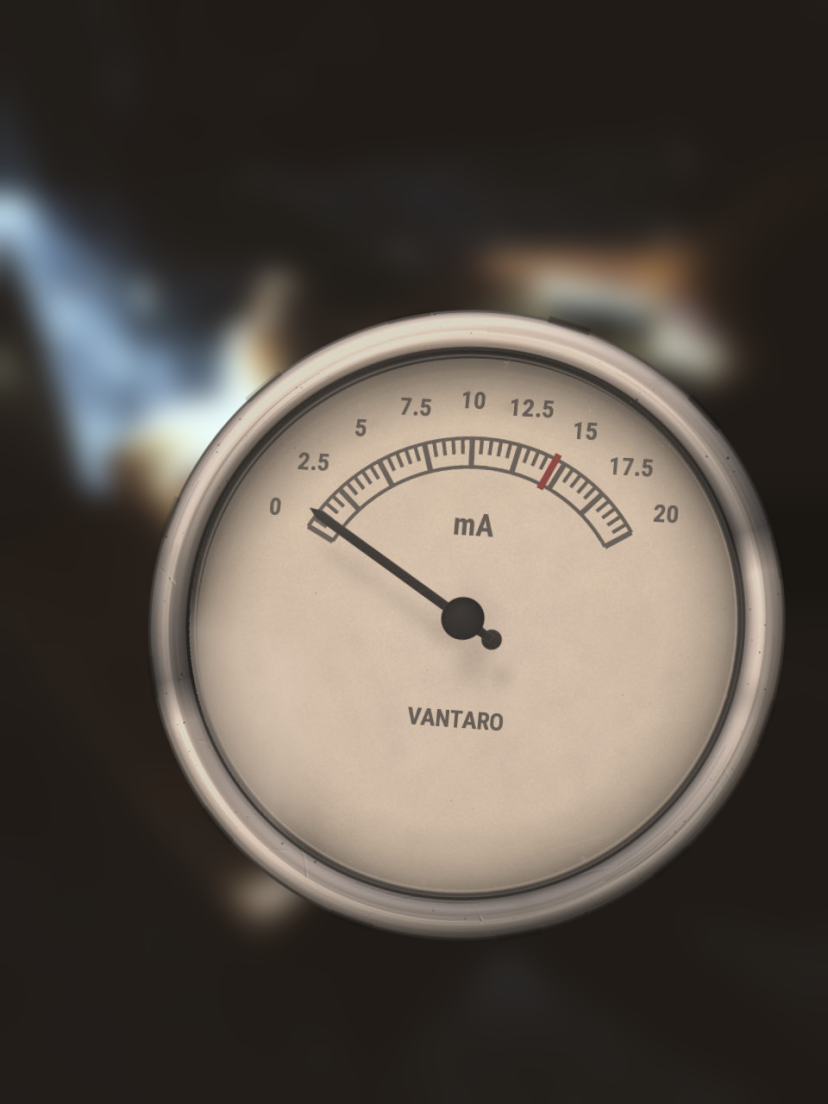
0.75 (mA)
